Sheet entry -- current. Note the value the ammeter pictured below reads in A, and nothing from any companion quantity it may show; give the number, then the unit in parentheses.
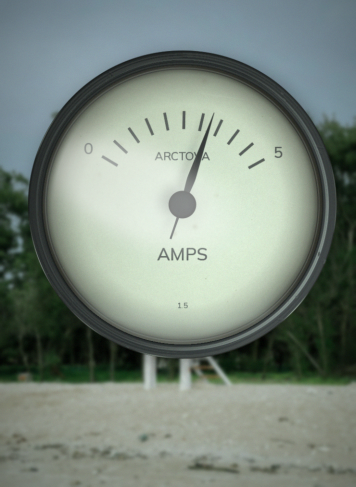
3.25 (A)
